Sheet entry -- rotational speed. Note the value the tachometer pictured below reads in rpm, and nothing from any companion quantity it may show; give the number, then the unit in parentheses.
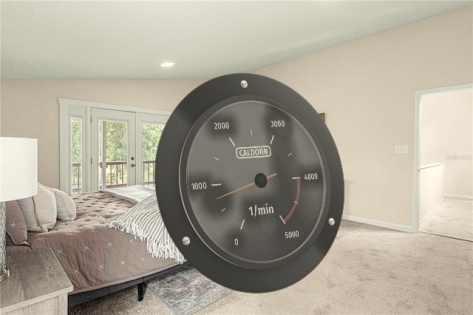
750 (rpm)
